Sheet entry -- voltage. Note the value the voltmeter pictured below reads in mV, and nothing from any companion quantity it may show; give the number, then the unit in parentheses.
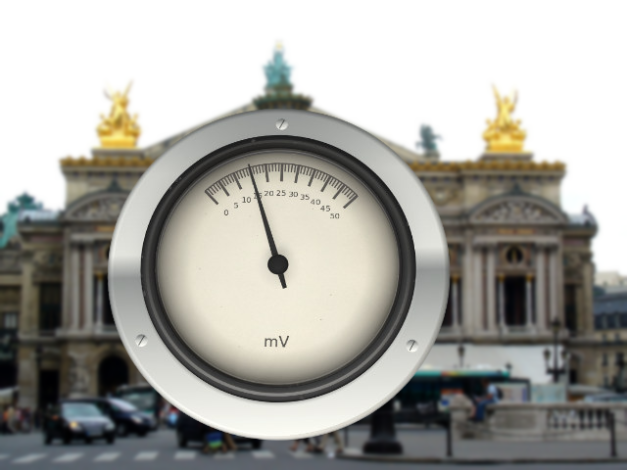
15 (mV)
